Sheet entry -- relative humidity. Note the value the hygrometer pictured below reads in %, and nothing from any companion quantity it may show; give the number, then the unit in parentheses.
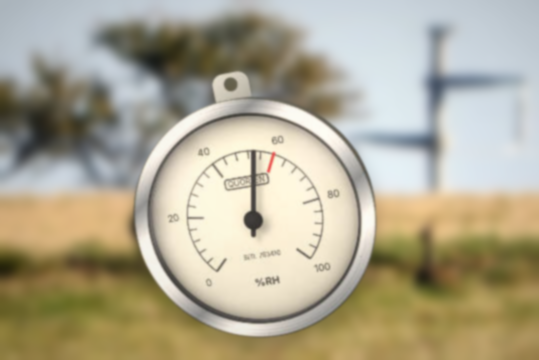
54 (%)
